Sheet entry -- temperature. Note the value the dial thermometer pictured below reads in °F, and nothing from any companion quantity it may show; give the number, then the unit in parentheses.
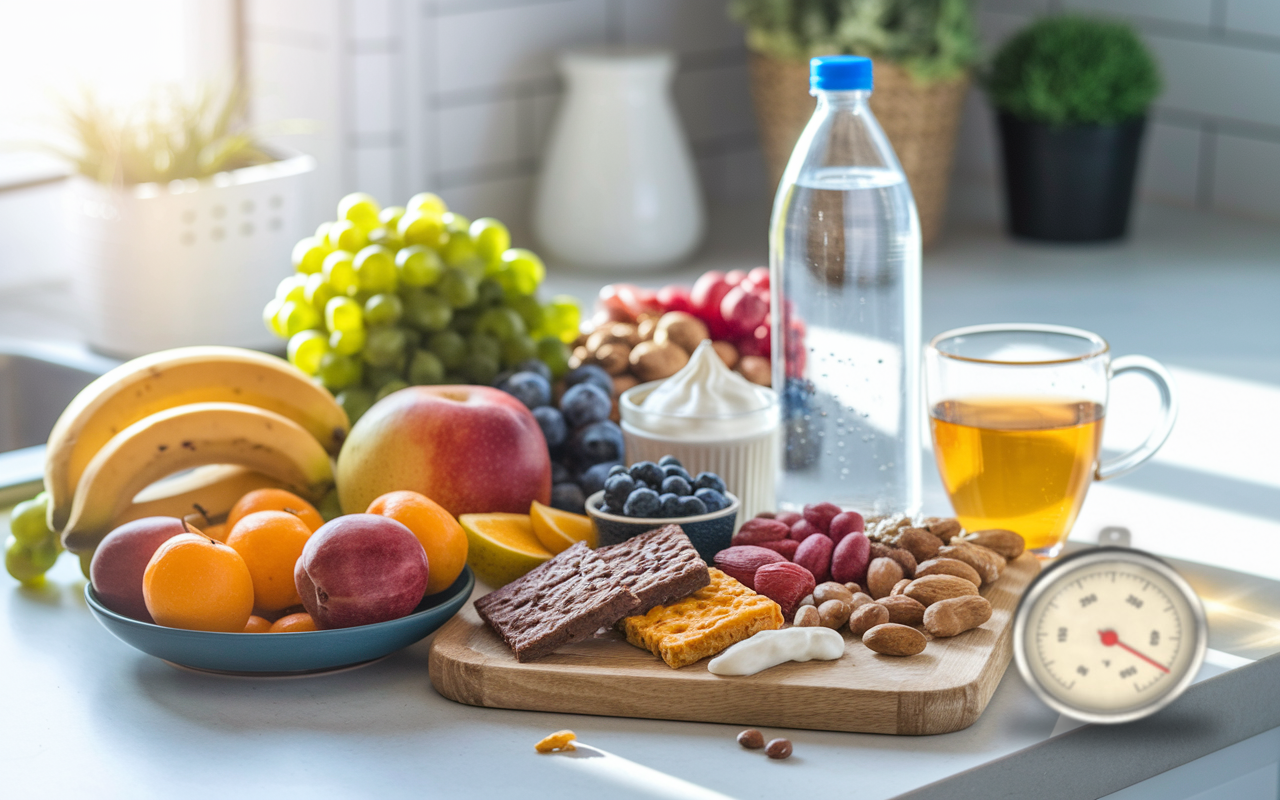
500 (°F)
